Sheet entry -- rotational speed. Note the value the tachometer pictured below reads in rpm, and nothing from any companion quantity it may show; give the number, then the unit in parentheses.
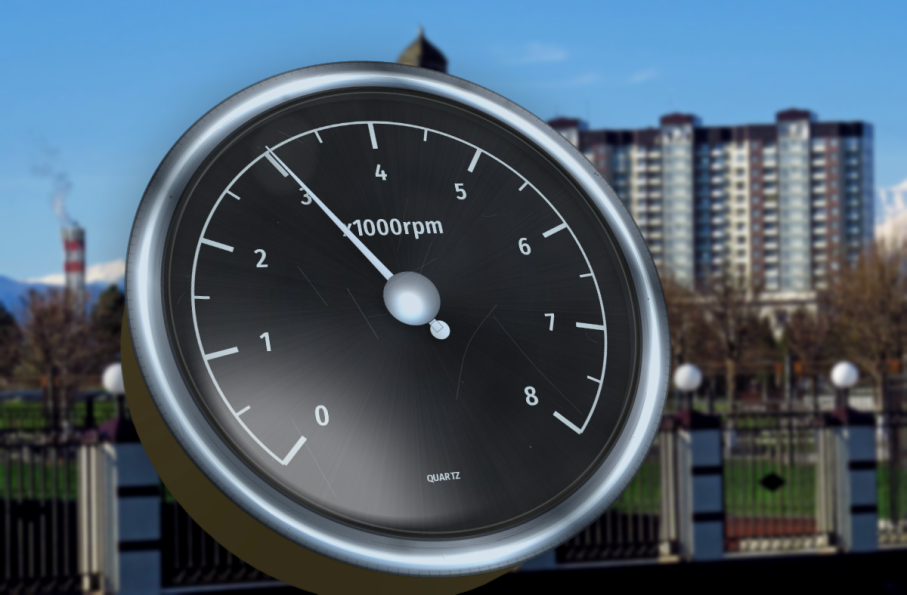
3000 (rpm)
